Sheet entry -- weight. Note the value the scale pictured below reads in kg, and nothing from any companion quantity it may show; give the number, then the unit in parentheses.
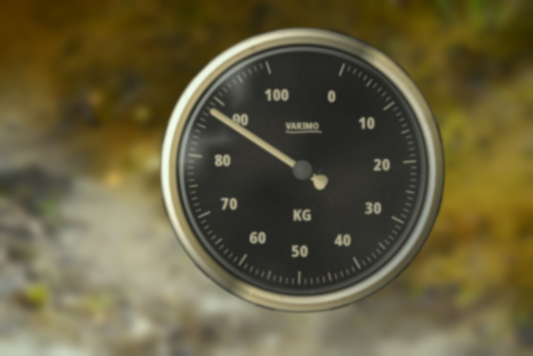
88 (kg)
